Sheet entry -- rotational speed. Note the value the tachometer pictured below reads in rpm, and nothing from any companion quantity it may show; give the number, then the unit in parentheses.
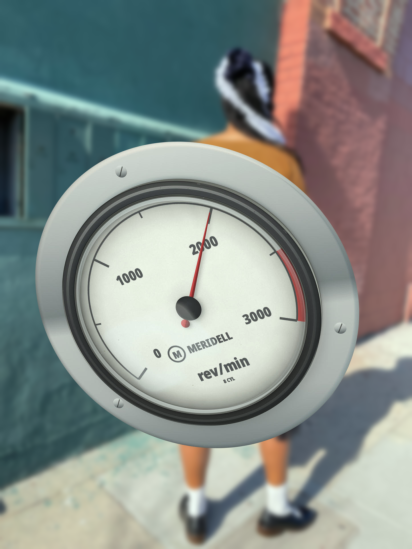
2000 (rpm)
